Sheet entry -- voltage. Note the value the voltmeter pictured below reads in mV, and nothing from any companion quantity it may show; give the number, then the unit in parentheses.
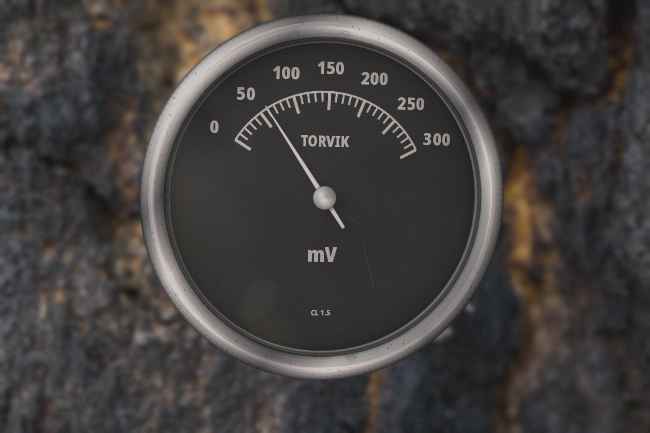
60 (mV)
